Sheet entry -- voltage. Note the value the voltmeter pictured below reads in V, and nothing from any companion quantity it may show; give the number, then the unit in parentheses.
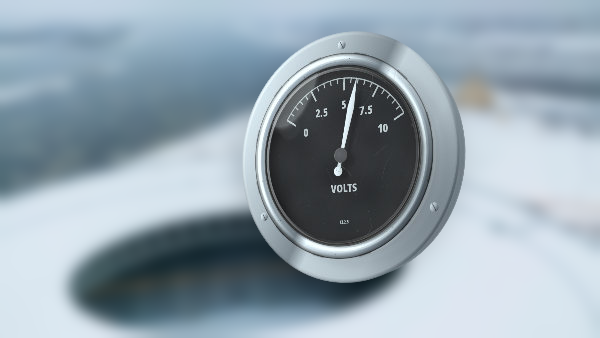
6 (V)
